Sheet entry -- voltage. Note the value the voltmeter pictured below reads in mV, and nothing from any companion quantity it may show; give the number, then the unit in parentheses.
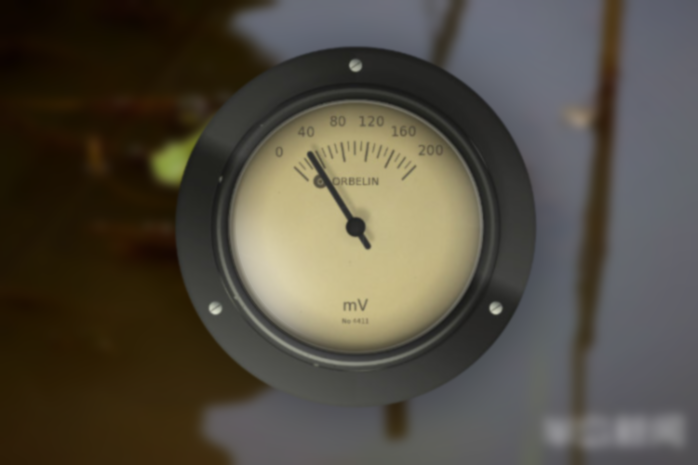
30 (mV)
